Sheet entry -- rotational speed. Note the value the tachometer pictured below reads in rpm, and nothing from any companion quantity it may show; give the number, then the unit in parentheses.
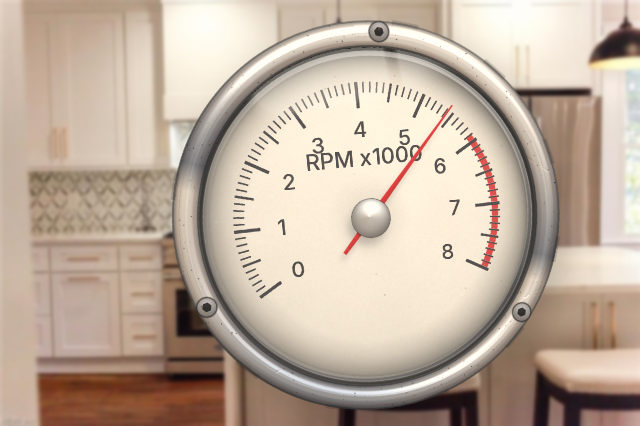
5400 (rpm)
